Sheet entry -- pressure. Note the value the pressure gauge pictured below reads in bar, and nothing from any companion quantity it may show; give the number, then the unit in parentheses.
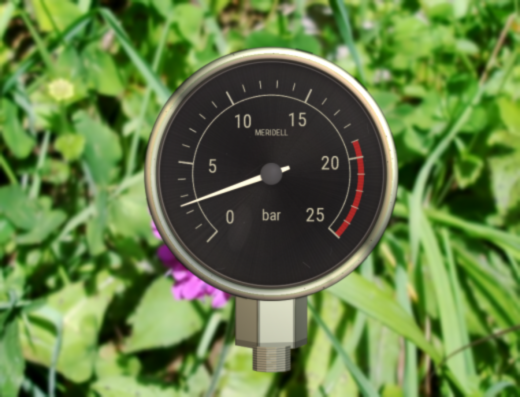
2.5 (bar)
